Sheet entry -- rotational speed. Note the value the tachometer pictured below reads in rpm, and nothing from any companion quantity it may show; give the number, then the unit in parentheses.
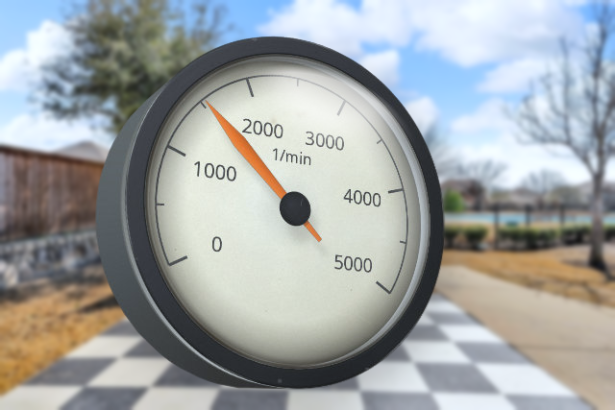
1500 (rpm)
